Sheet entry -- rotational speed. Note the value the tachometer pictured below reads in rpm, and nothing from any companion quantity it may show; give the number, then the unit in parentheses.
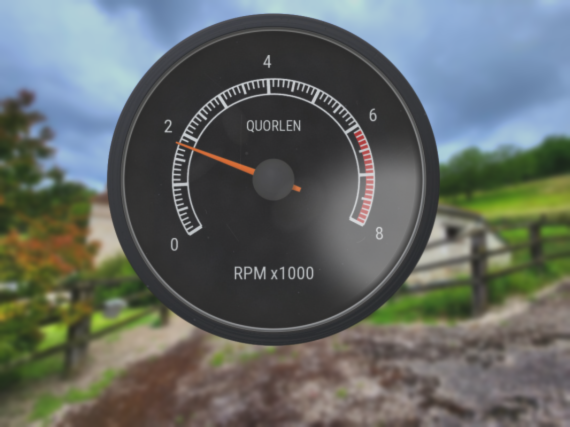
1800 (rpm)
